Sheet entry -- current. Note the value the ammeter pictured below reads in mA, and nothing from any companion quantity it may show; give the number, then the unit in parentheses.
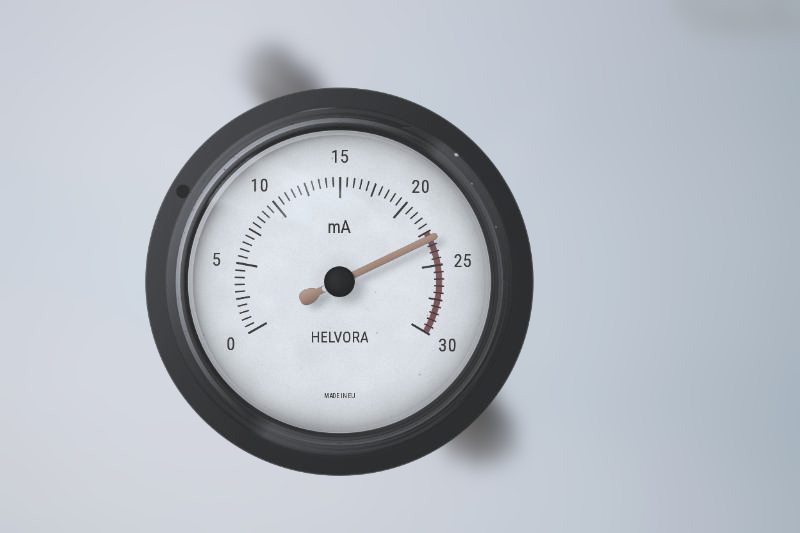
23 (mA)
